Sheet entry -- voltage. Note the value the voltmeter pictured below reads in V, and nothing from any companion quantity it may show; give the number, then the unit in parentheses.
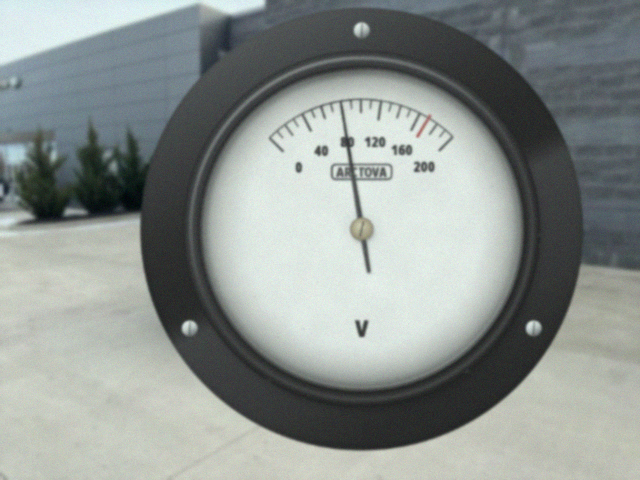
80 (V)
